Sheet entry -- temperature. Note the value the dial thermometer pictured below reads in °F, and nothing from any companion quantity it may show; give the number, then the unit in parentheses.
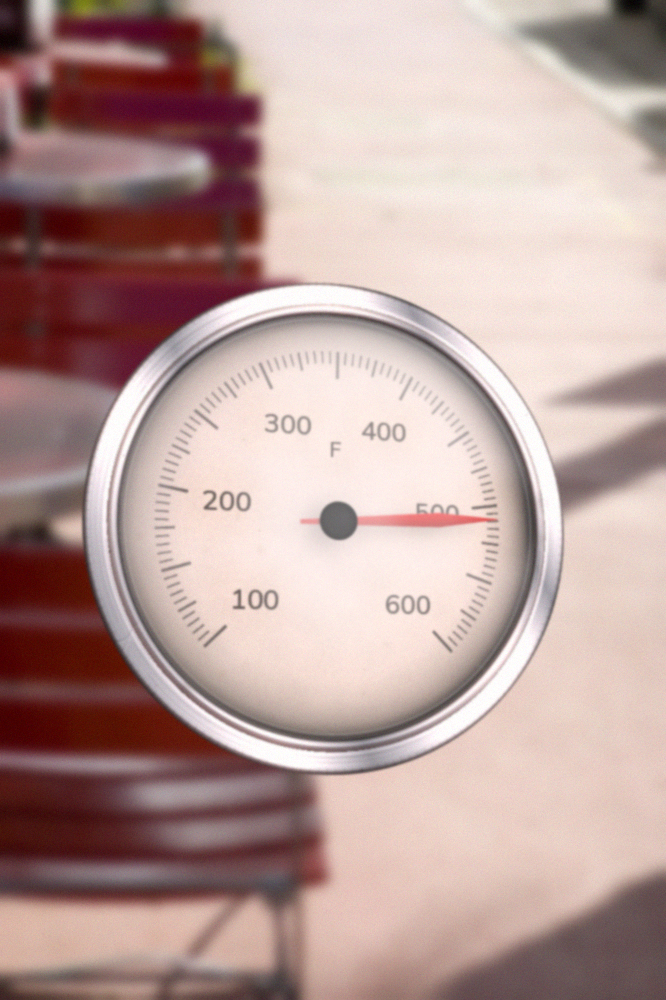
510 (°F)
